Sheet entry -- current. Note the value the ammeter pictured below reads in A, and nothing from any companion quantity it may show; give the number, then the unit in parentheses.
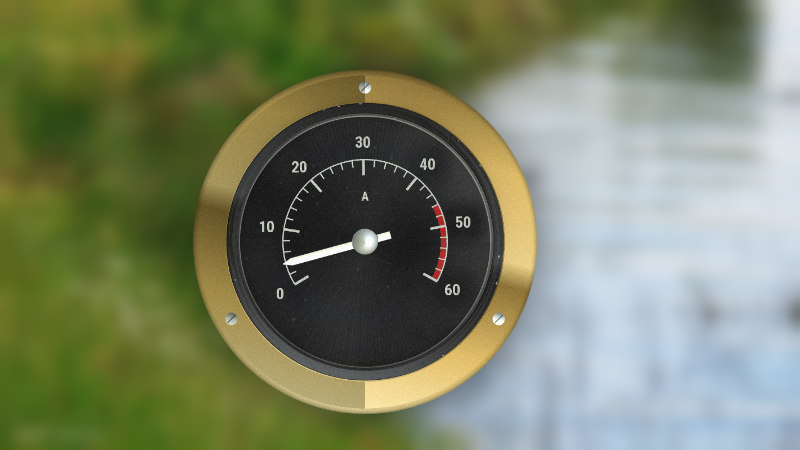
4 (A)
